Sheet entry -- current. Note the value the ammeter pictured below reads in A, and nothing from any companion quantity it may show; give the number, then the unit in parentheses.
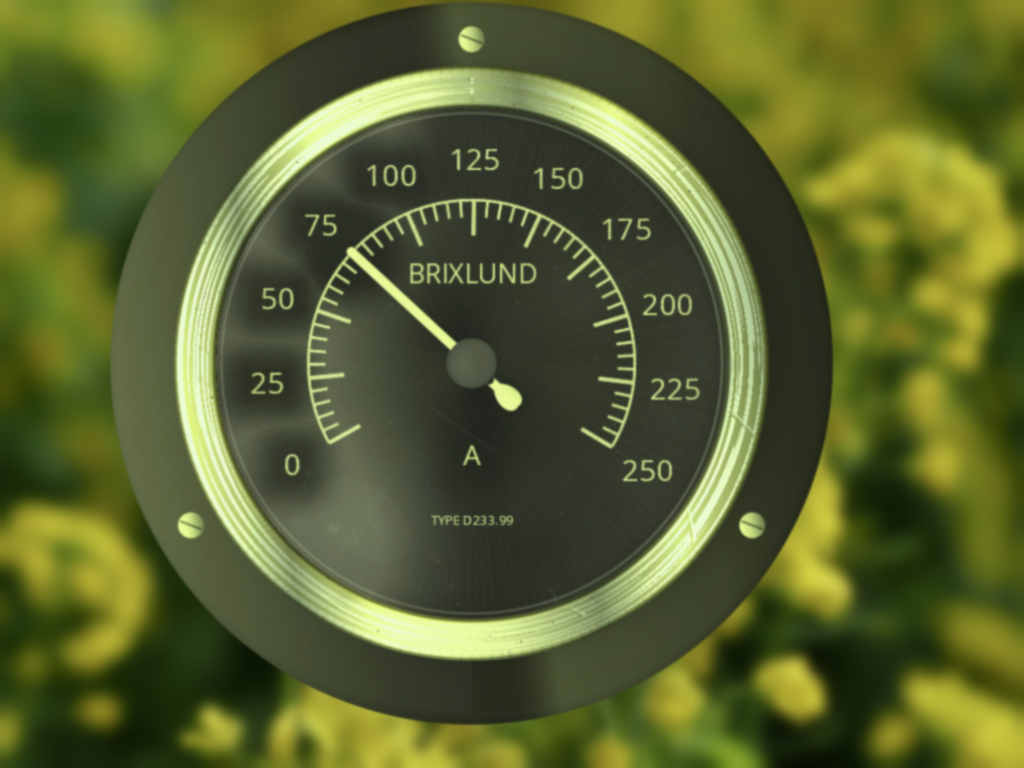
75 (A)
